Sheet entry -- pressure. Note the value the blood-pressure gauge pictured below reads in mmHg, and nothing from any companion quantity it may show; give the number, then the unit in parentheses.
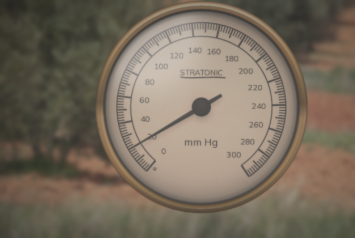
20 (mmHg)
